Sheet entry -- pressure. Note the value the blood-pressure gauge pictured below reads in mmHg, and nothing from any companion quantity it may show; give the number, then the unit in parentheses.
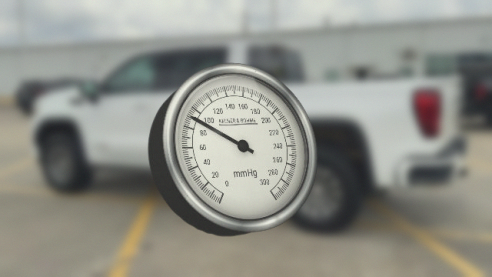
90 (mmHg)
